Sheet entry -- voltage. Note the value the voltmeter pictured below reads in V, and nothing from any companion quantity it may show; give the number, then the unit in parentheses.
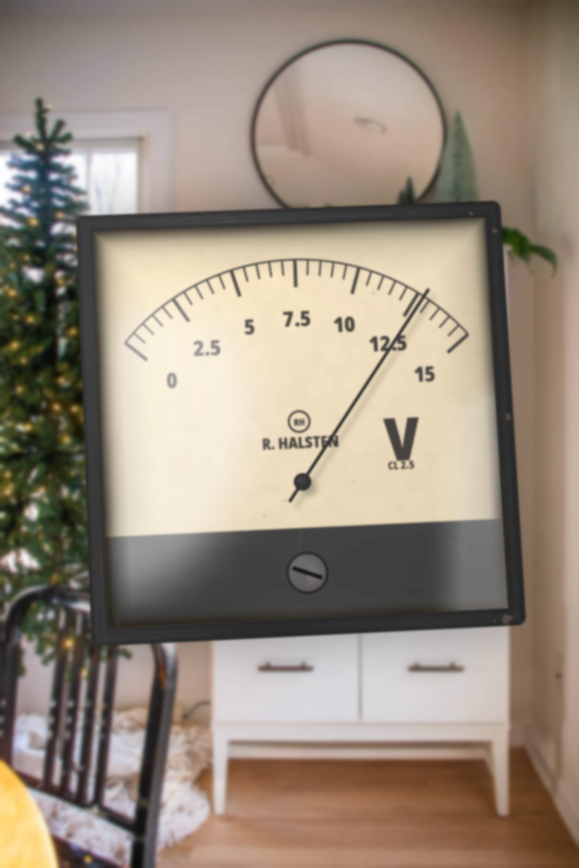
12.75 (V)
